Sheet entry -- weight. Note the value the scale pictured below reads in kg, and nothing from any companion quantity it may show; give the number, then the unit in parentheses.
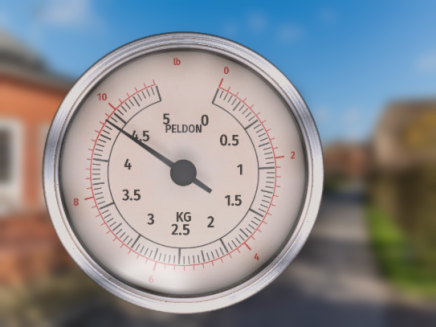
4.4 (kg)
